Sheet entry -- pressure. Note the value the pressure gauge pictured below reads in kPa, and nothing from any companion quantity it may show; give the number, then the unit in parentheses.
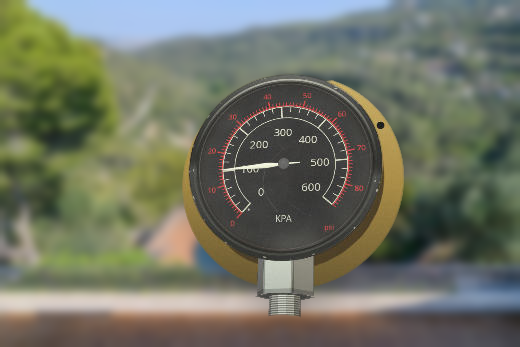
100 (kPa)
